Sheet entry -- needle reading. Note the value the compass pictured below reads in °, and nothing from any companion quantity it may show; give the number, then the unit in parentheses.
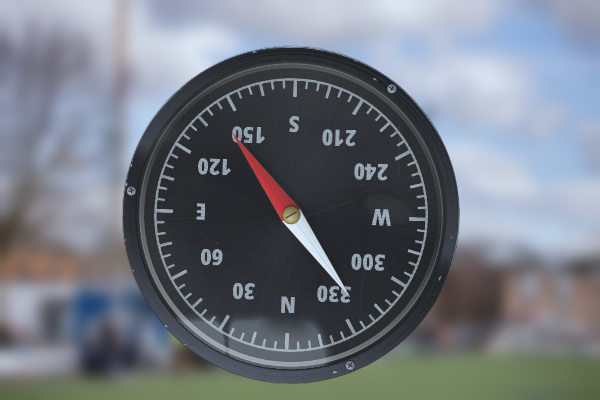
142.5 (°)
